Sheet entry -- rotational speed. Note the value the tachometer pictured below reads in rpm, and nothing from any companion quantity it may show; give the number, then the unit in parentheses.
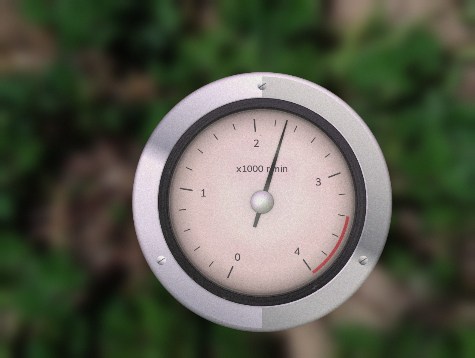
2300 (rpm)
